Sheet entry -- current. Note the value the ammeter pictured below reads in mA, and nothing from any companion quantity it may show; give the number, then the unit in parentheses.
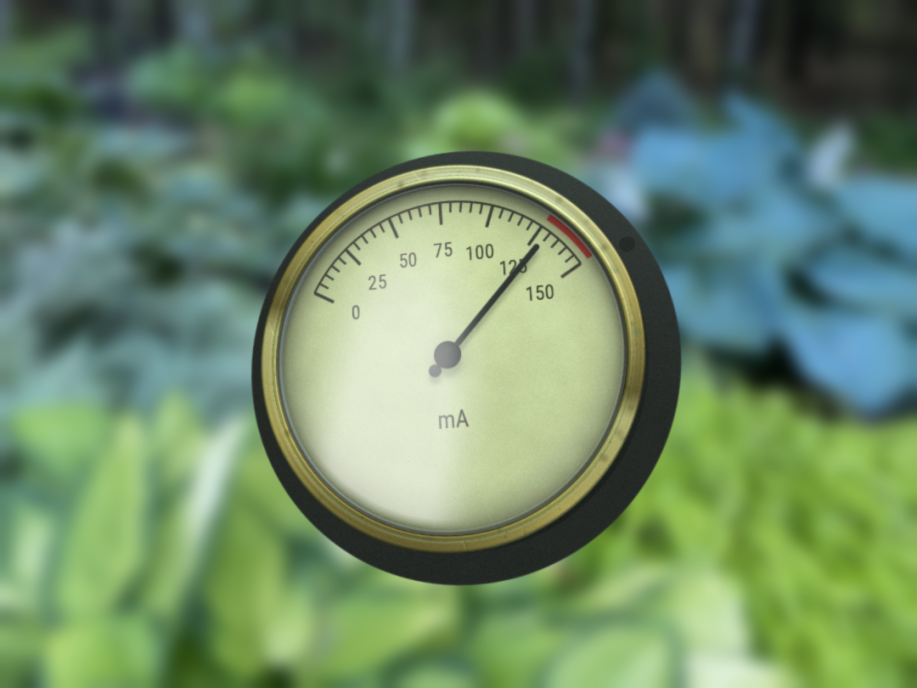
130 (mA)
